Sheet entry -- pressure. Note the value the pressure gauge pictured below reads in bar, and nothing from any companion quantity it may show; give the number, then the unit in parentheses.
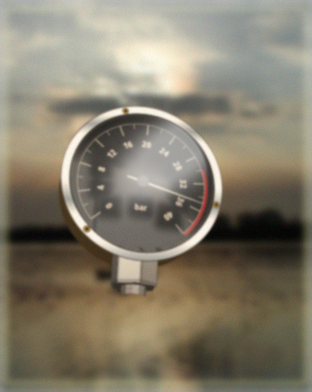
35 (bar)
